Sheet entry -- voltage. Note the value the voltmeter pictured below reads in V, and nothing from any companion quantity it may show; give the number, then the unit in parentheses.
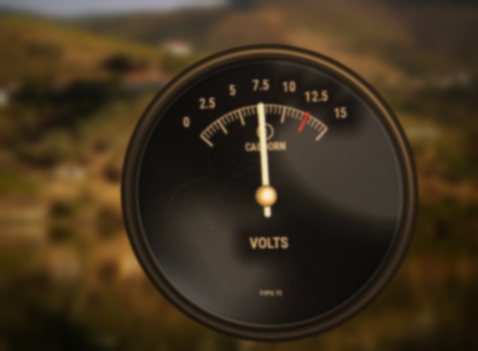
7.5 (V)
